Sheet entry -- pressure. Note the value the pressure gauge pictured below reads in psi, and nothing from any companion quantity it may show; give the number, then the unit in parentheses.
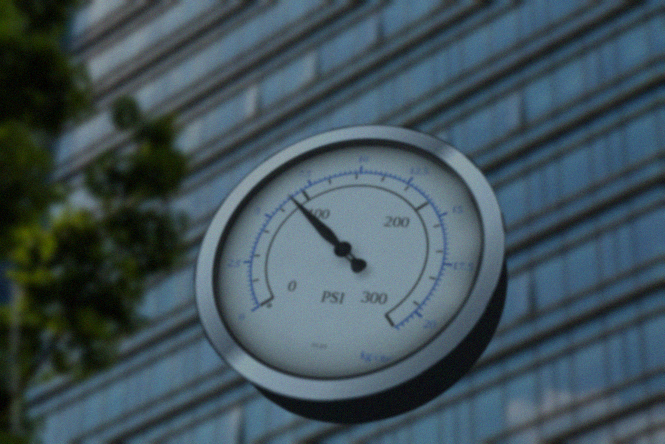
90 (psi)
